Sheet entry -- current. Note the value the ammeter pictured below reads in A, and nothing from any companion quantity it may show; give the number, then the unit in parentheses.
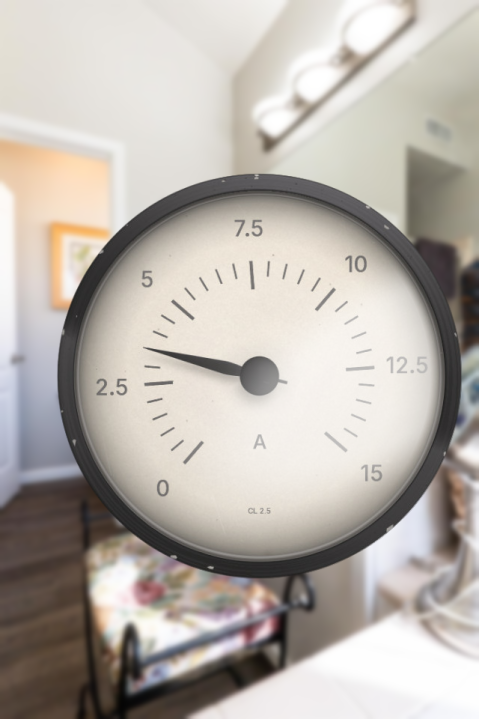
3.5 (A)
